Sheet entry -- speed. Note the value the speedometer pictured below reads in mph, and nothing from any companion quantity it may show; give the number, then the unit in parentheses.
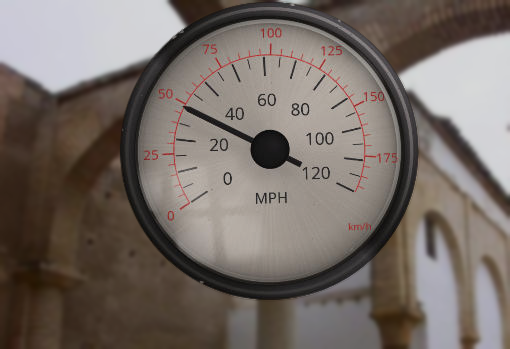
30 (mph)
